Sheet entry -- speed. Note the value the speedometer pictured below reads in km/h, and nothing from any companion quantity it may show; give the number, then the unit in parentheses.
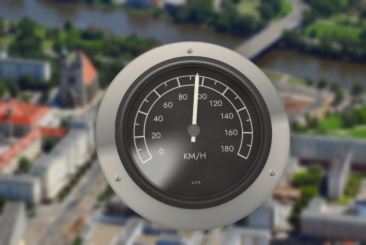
95 (km/h)
